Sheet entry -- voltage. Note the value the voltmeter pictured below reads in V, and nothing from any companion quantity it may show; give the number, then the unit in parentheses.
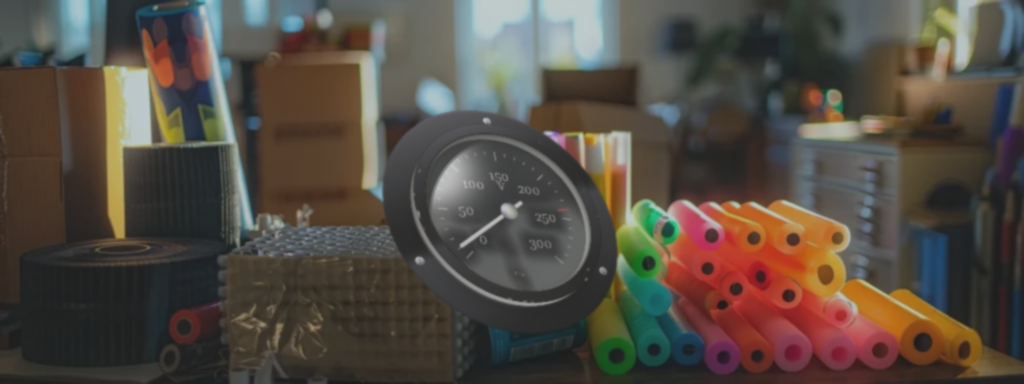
10 (V)
